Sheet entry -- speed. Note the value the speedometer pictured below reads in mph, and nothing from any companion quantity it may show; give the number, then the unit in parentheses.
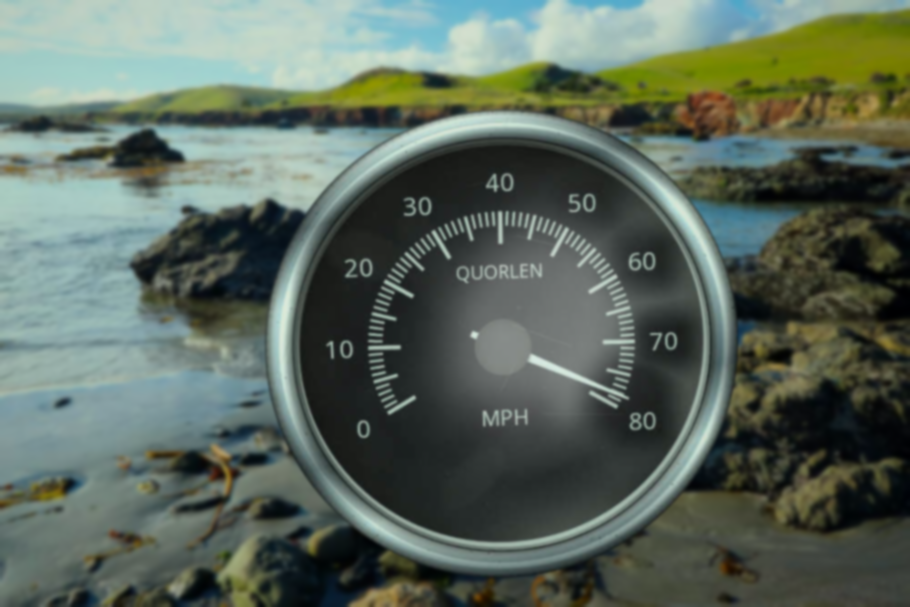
78 (mph)
